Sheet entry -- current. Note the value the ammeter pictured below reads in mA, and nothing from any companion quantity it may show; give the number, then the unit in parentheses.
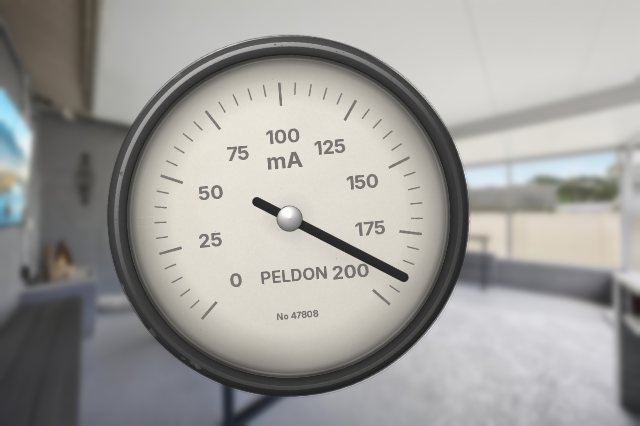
190 (mA)
